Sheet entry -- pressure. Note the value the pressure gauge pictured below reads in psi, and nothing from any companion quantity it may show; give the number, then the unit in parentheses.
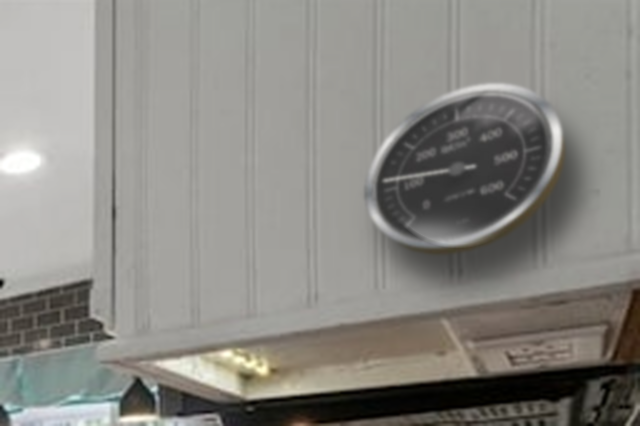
120 (psi)
